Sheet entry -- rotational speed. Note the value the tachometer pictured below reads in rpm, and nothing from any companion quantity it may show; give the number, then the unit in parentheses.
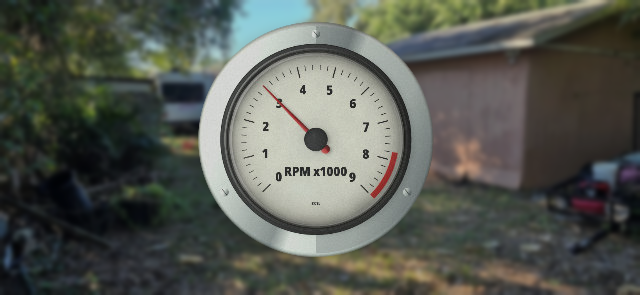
3000 (rpm)
